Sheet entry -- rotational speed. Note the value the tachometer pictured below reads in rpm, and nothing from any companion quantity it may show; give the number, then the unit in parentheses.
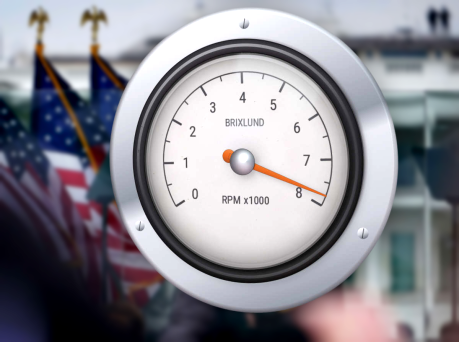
7750 (rpm)
